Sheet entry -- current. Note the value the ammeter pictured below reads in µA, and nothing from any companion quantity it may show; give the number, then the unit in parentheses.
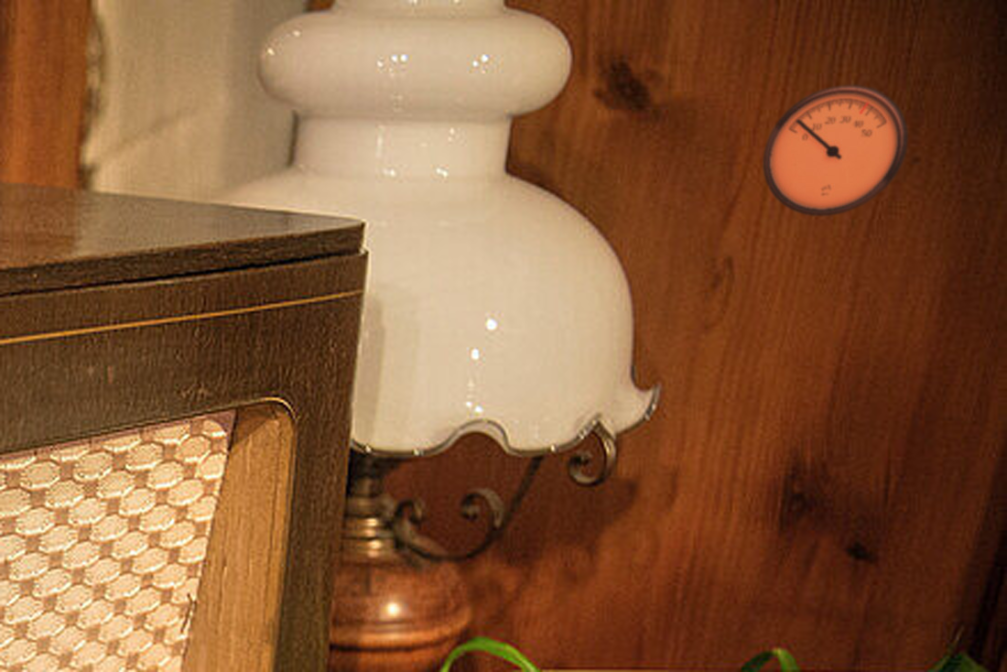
5 (µA)
